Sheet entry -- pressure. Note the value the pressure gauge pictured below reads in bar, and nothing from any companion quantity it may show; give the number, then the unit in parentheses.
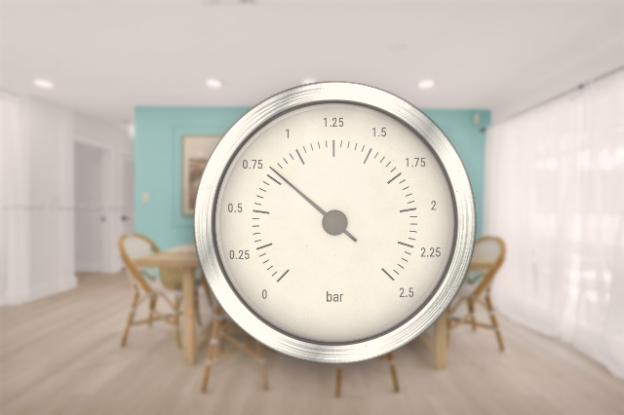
0.8 (bar)
